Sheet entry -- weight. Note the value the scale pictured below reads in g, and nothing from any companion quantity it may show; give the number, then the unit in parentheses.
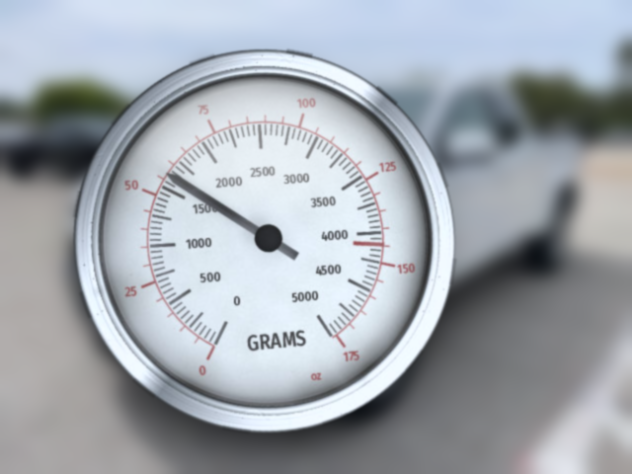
1600 (g)
